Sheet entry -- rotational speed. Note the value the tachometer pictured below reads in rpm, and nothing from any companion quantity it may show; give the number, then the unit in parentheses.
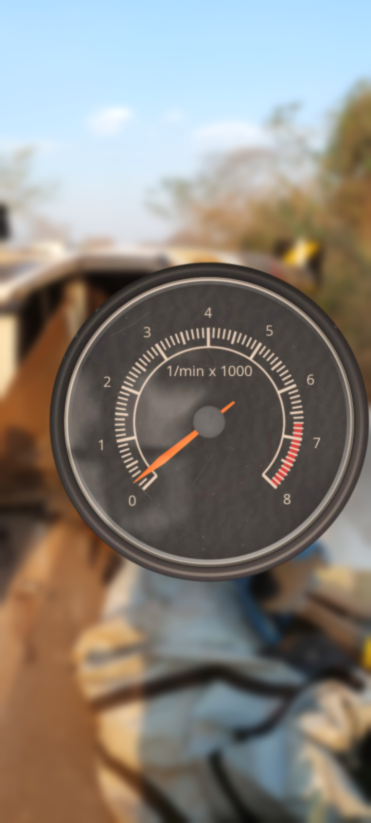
200 (rpm)
